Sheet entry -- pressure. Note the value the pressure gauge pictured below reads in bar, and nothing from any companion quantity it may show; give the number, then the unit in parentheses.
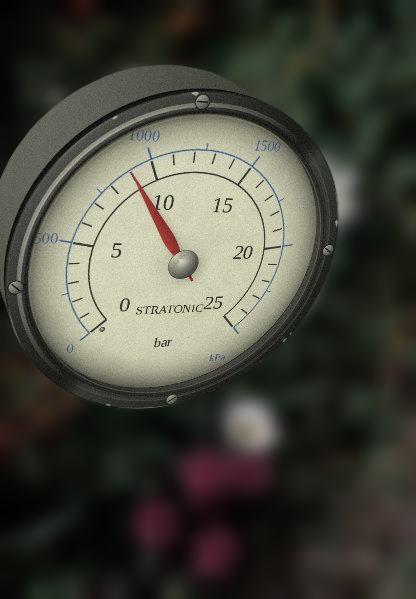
9 (bar)
